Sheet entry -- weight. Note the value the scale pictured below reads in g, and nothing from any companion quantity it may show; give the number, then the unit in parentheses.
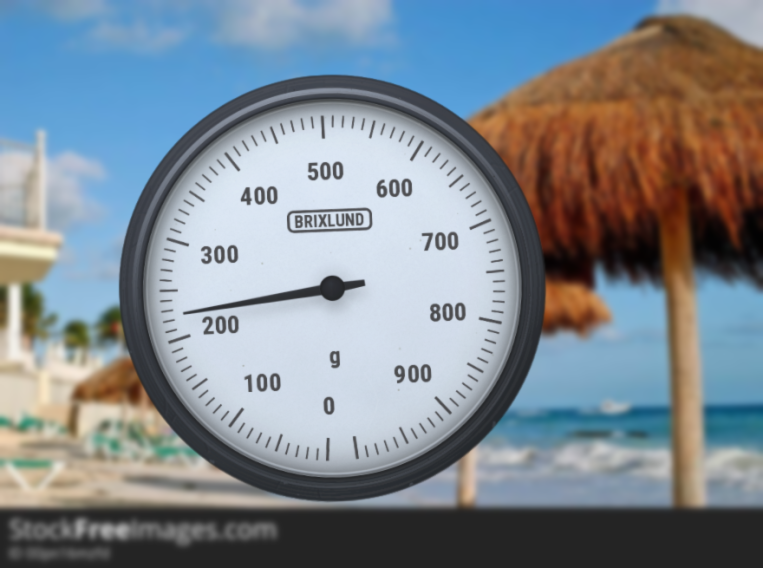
225 (g)
